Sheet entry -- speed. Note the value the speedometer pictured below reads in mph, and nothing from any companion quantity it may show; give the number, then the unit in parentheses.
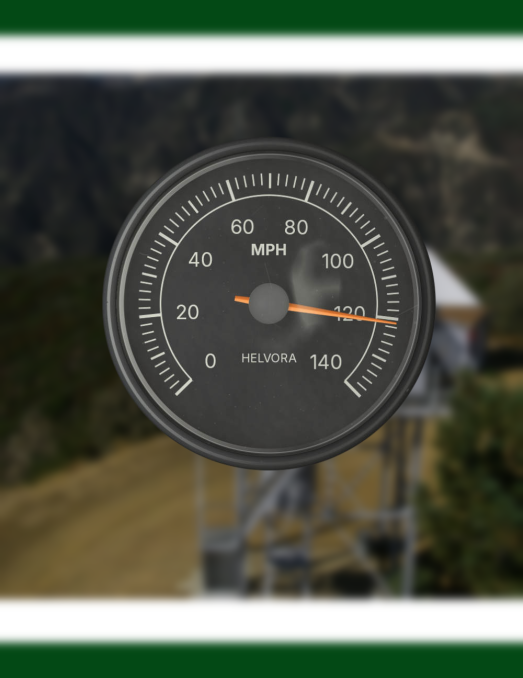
121 (mph)
